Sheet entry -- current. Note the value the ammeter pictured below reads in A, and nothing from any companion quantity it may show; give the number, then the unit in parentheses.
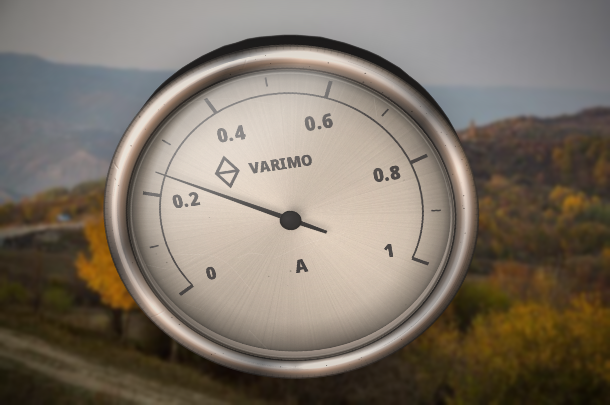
0.25 (A)
